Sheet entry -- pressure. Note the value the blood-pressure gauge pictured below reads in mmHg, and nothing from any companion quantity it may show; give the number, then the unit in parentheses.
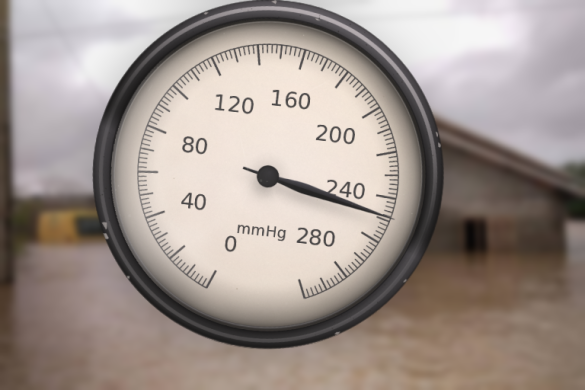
248 (mmHg)
